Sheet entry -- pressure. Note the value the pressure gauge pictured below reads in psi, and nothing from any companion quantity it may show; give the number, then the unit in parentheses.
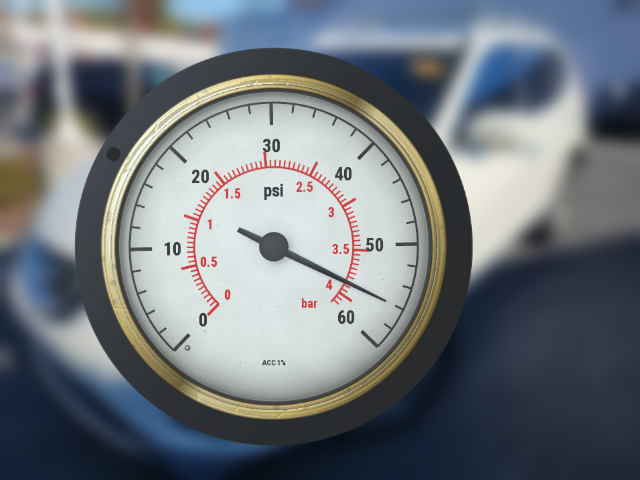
56 (psi)
